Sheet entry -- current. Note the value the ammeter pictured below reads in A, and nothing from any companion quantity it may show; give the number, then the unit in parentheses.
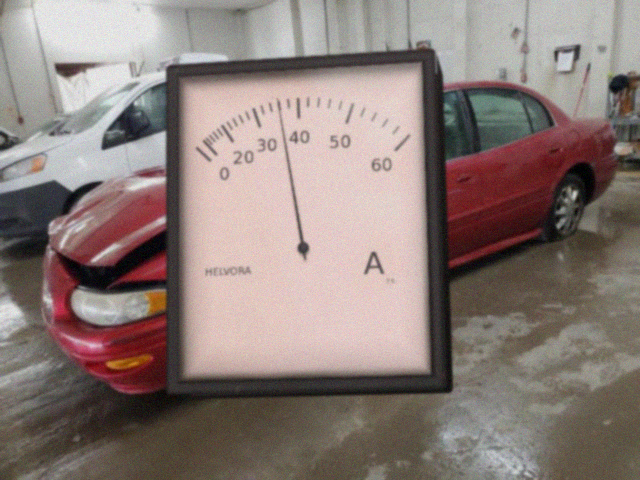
36 (A)
